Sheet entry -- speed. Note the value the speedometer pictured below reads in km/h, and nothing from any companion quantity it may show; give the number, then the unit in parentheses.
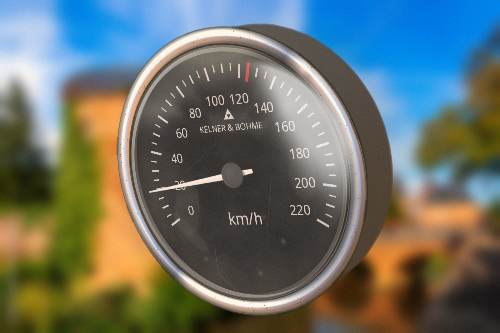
20 (km/h)
